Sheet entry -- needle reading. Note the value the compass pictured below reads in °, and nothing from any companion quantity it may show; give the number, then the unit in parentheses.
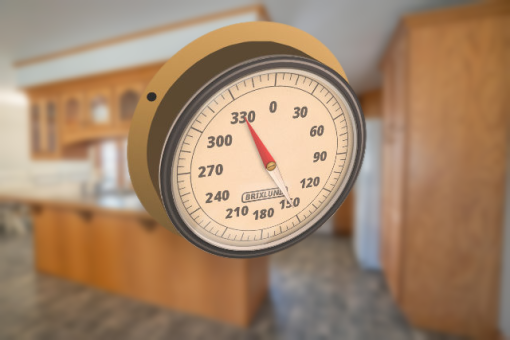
330 (°)
